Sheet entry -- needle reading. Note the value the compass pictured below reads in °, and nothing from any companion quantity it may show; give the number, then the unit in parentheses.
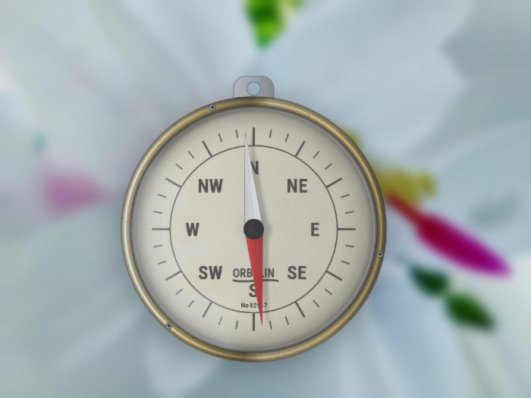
175 (°)
